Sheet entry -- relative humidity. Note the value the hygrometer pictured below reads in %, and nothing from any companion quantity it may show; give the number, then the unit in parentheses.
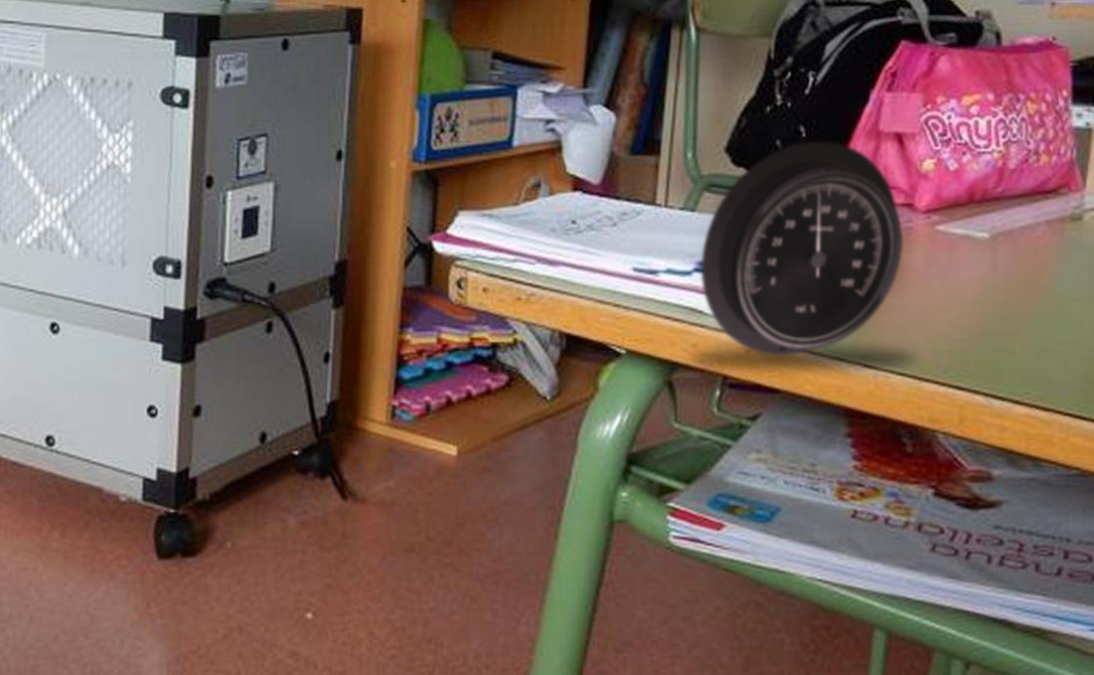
45 (%)
